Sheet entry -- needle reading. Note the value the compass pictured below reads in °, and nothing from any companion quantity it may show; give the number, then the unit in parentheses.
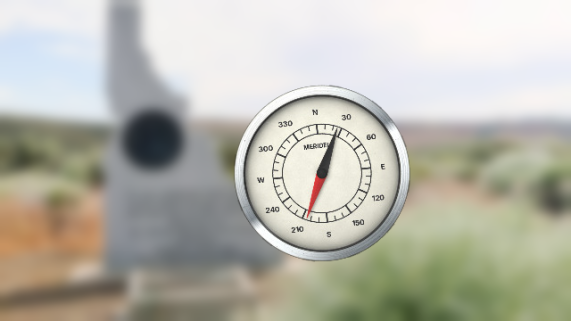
205 (°)
